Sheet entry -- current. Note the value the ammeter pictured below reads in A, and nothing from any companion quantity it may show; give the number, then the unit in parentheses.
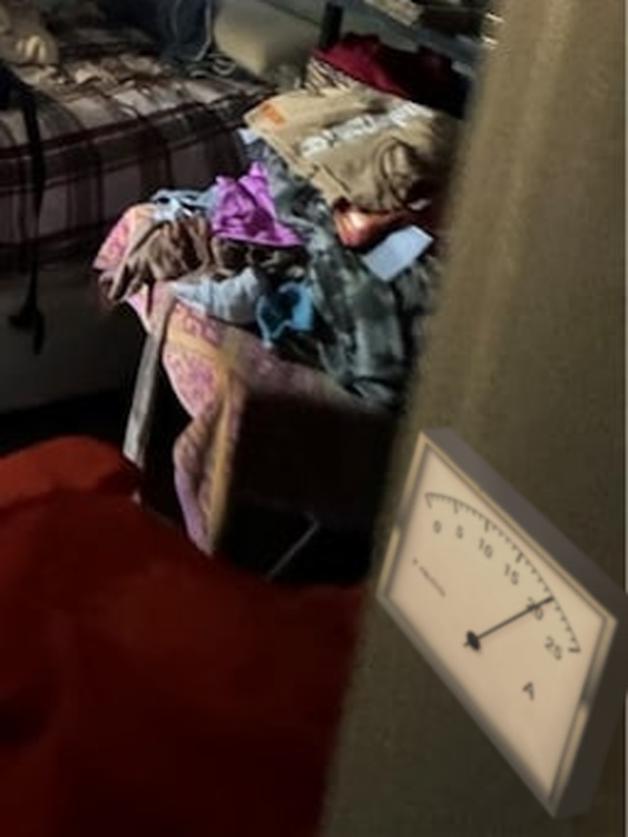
20 (A)
